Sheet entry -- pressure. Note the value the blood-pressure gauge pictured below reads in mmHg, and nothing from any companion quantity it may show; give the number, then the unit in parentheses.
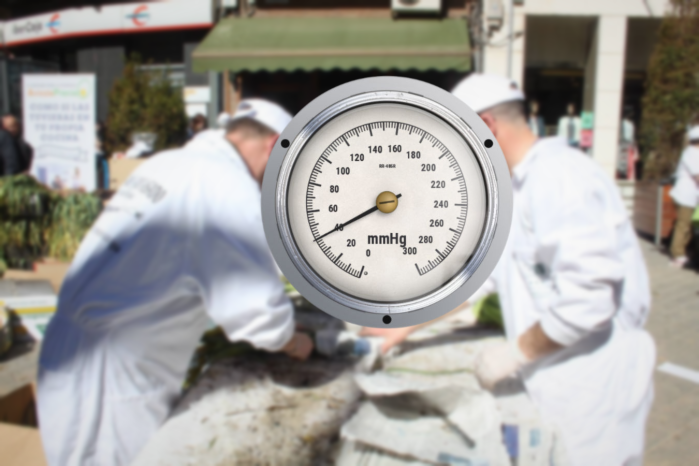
40 (mmHg)
